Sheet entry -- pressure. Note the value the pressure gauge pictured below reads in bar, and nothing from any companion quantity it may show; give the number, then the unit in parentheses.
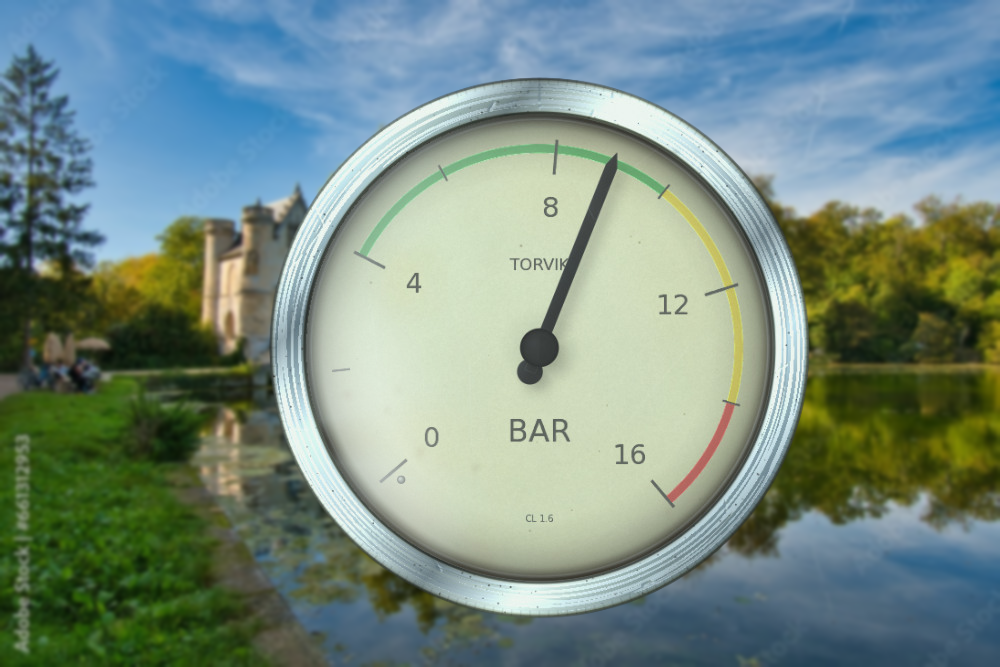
9 (bar)
